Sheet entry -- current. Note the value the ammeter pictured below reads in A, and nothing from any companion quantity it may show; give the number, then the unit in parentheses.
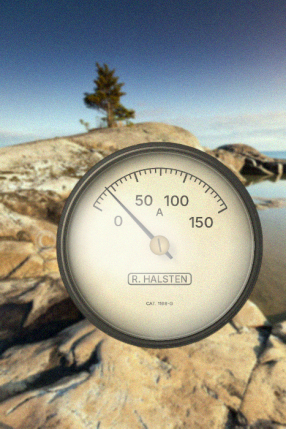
20 (A)
